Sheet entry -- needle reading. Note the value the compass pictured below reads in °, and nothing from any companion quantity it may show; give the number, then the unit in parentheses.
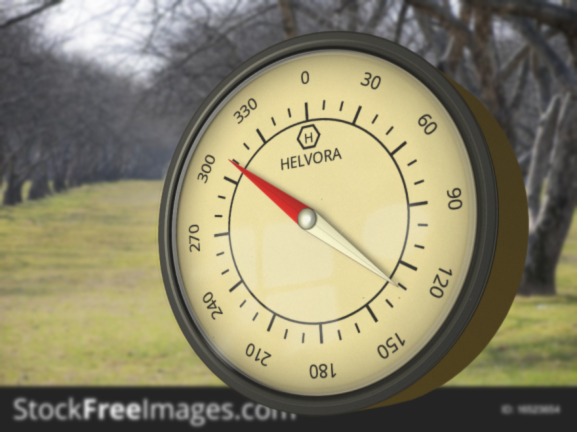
310 (°)
